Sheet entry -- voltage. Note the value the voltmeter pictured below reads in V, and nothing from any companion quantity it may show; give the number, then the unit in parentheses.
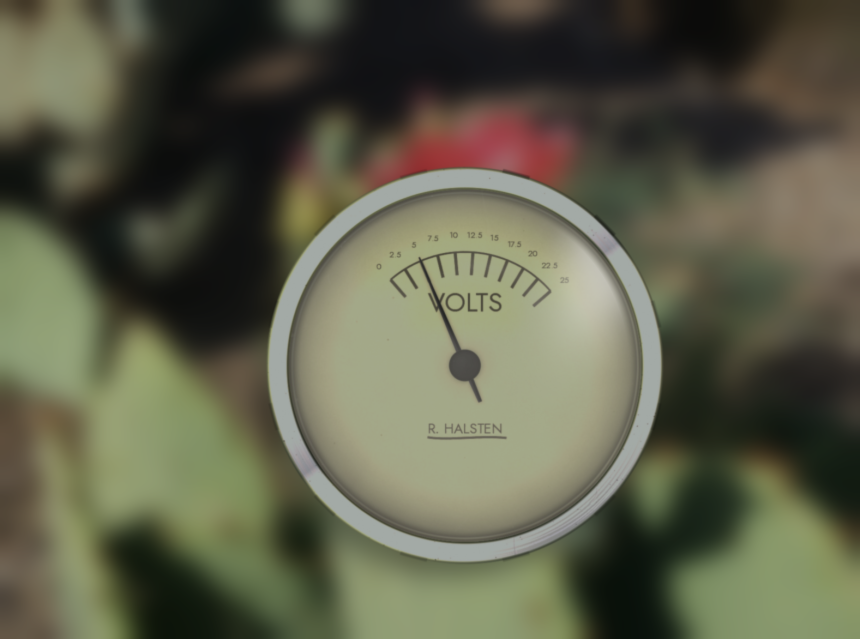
5 (V)
